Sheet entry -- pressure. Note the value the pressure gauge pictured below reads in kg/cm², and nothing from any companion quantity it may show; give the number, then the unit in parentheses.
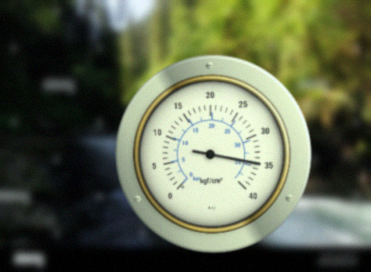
35 (kg/cm²)
